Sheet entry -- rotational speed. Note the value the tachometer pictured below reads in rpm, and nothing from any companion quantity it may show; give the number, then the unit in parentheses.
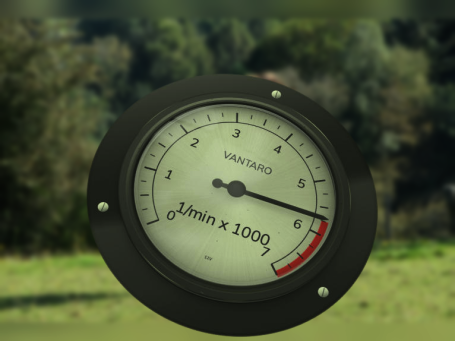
5750 (rpm)
